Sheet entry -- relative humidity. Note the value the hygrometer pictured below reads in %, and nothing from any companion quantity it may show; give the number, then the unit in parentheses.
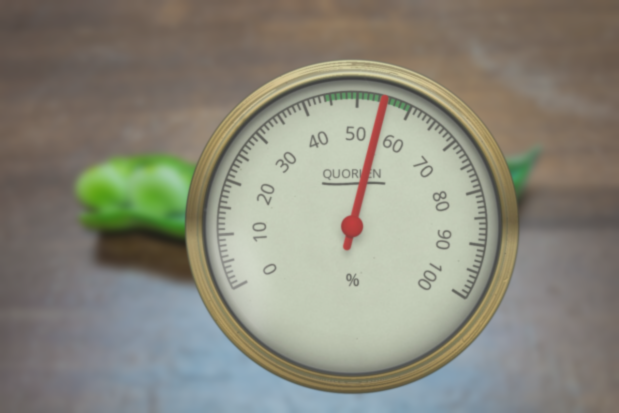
55 (%)
